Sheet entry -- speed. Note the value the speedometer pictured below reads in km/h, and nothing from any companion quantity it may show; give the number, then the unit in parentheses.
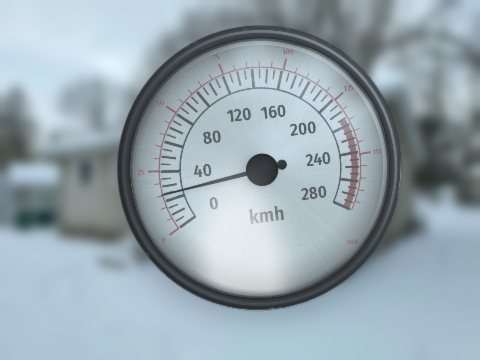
25 (km/h)
